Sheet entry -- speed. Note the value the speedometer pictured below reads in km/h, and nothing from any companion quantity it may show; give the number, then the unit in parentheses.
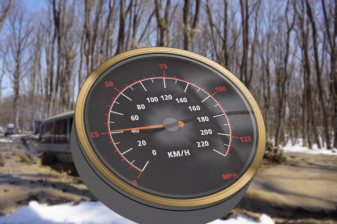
40 (km/h)
